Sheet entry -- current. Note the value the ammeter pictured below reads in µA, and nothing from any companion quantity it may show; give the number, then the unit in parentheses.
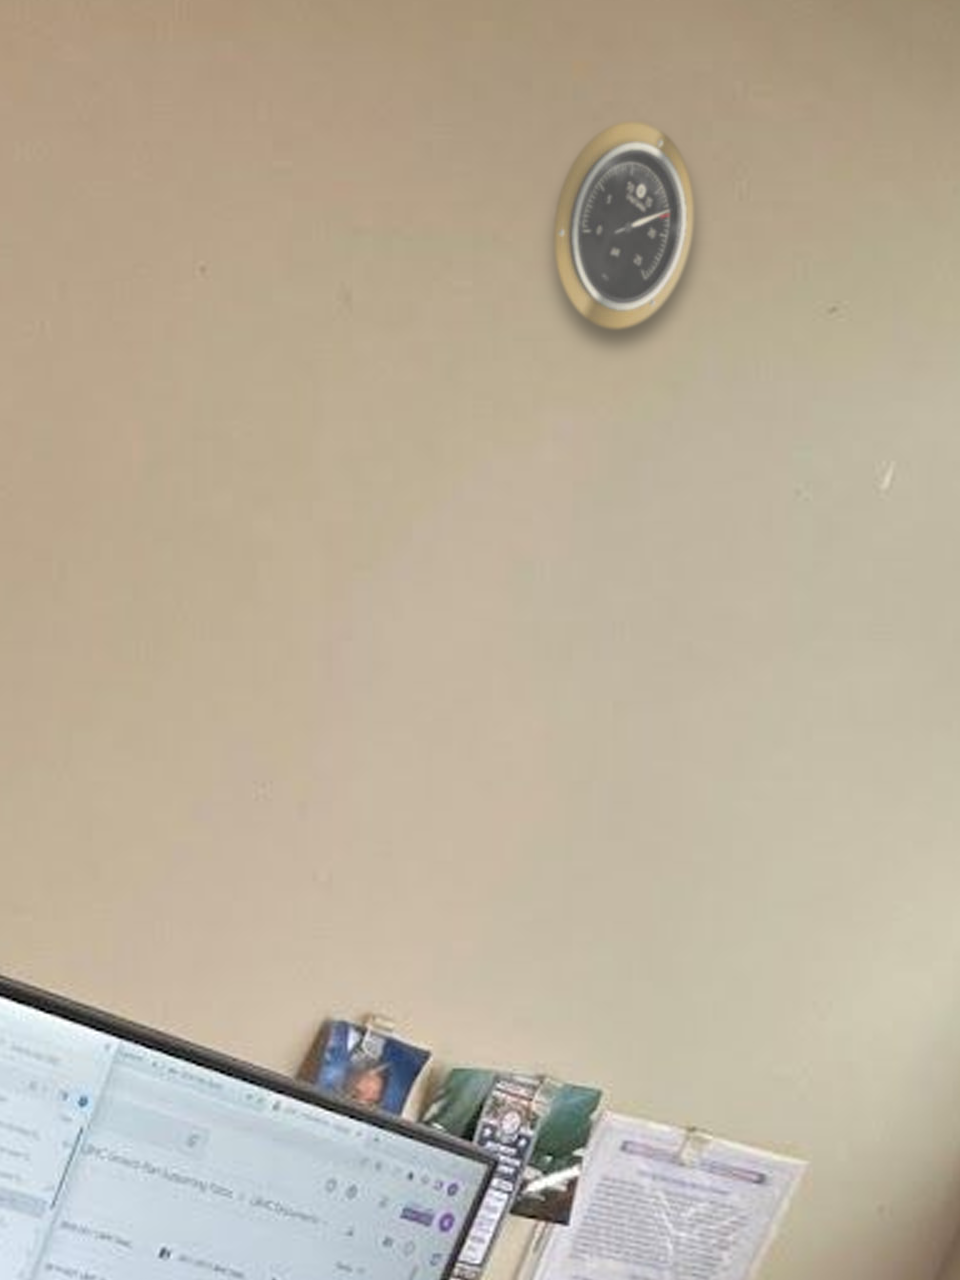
17.5 (µA)
